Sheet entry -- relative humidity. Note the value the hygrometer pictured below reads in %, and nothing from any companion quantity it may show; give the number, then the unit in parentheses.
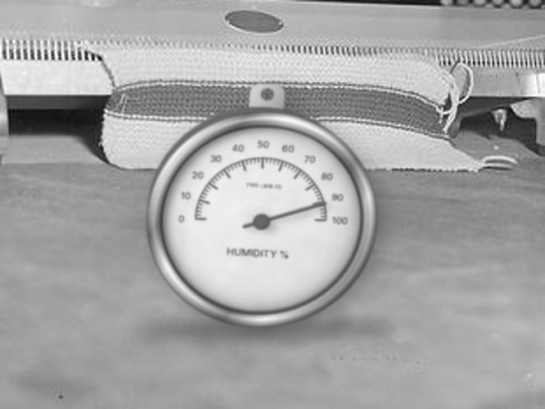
90 (%)
